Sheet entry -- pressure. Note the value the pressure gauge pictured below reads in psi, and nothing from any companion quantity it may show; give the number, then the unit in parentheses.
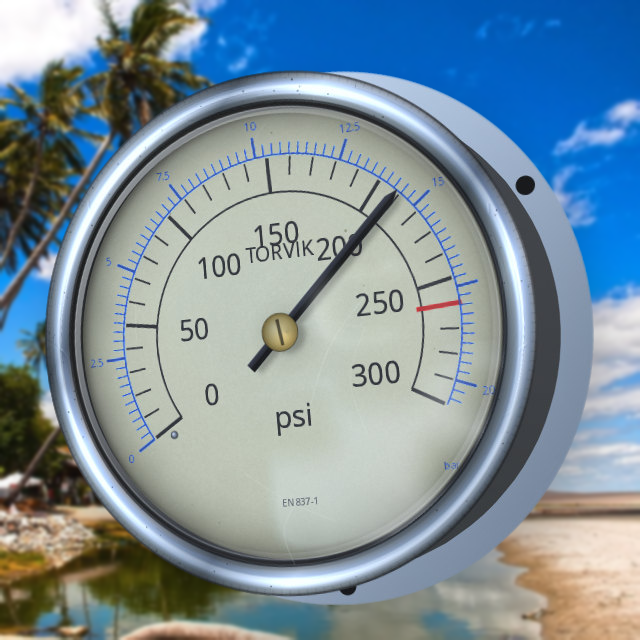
210 (psi)
